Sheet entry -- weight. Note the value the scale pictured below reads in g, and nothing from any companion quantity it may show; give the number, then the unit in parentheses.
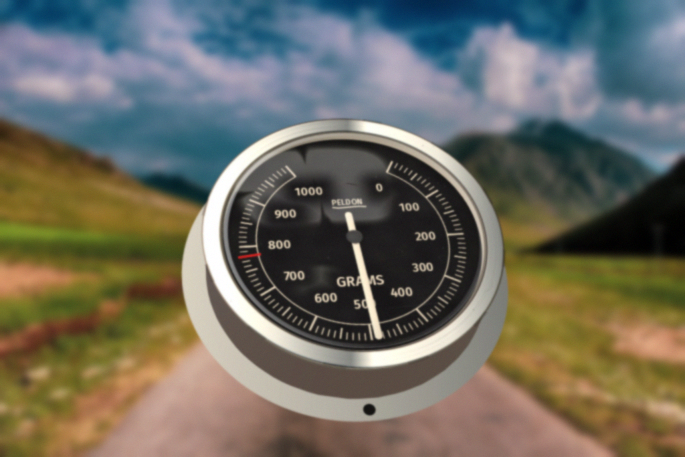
490 (g)
